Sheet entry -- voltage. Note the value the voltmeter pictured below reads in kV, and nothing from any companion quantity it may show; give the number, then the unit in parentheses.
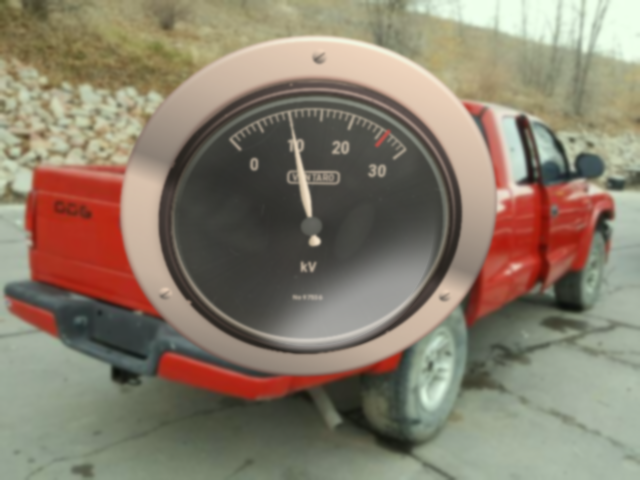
10 (kV)
